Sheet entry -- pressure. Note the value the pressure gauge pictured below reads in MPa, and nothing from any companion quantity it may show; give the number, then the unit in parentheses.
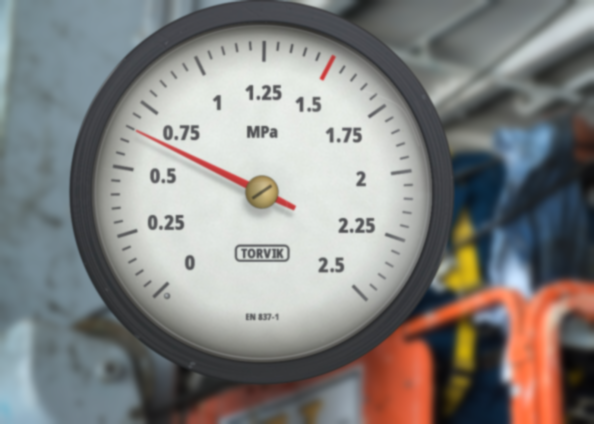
0.65 (MPa)
